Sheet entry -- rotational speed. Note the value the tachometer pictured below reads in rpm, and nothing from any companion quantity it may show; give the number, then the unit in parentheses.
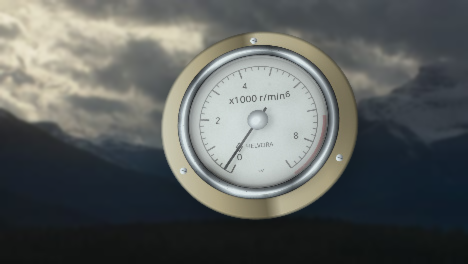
200 (rpm)
